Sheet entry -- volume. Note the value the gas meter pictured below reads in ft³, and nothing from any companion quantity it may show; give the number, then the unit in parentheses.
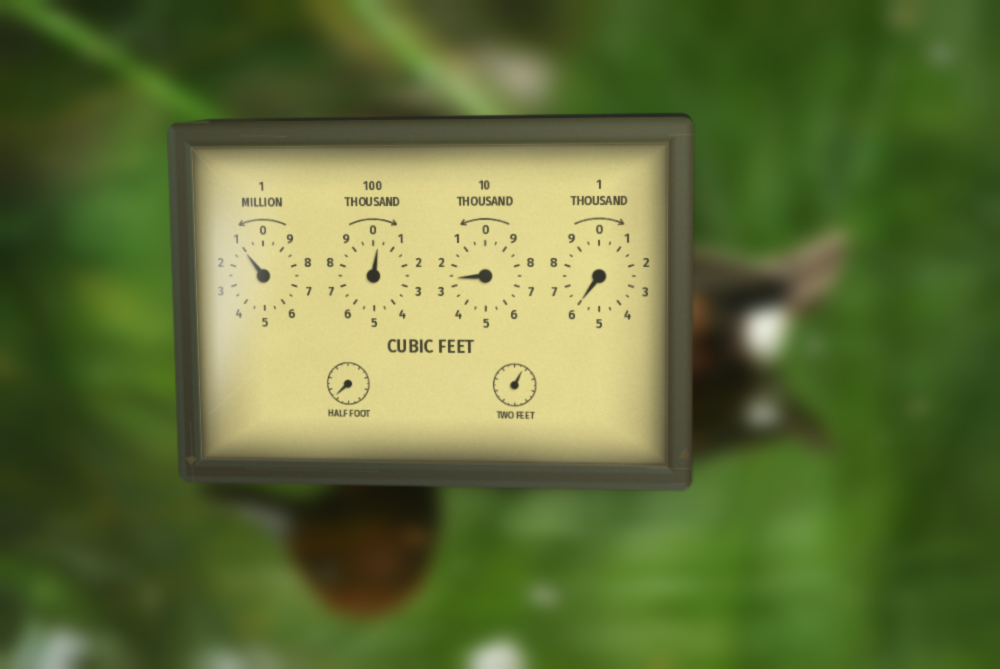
102600 (ft³)
